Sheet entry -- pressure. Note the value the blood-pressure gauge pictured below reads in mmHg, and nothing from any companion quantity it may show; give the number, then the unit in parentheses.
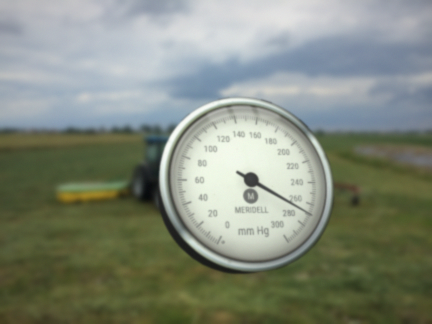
270 (mmHg)
